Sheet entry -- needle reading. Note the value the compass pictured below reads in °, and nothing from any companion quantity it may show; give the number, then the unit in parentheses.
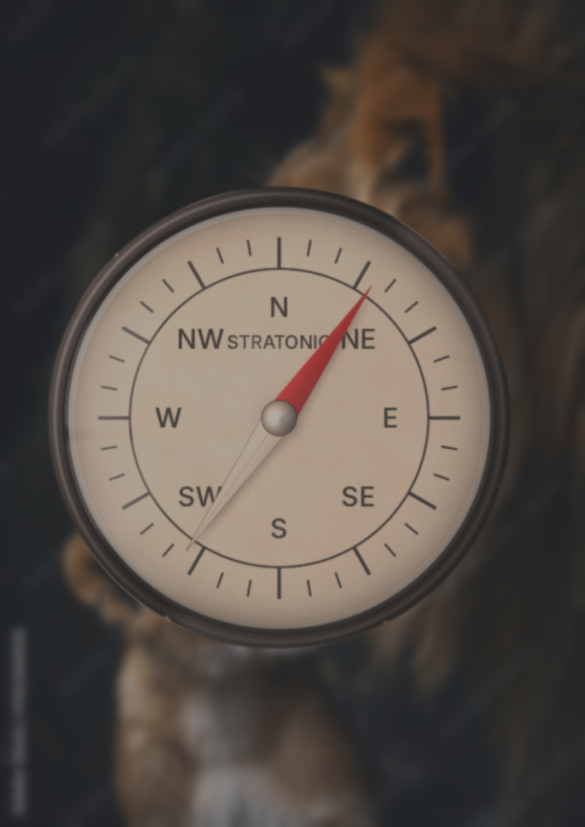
35 (°)
